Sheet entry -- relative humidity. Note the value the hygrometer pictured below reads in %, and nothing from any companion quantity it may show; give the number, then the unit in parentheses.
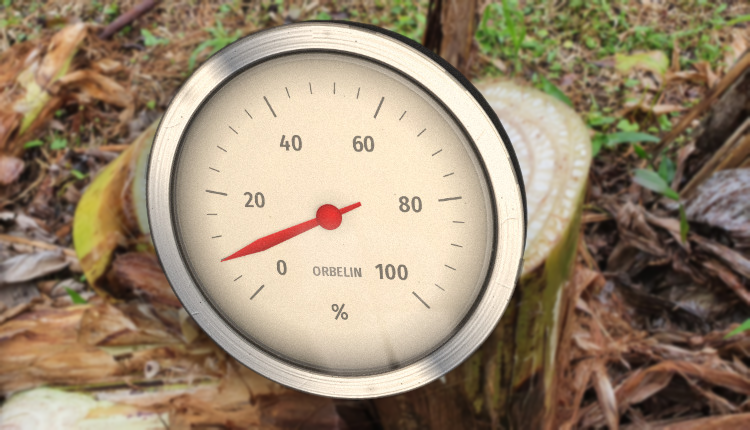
8 (%)
